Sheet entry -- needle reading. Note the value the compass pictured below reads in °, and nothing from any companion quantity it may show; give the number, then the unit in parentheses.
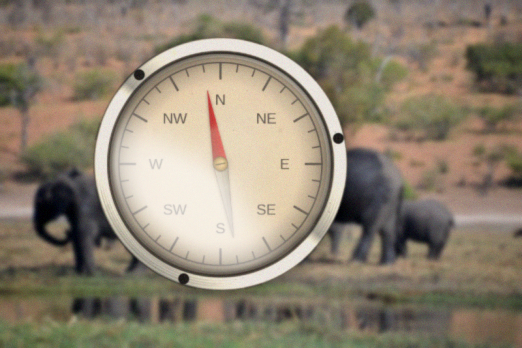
350 (°)
